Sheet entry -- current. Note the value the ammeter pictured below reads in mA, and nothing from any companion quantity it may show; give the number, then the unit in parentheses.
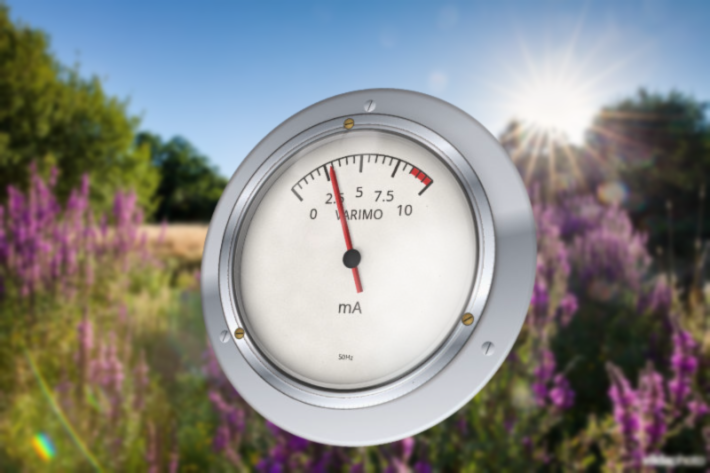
3 (mA)
